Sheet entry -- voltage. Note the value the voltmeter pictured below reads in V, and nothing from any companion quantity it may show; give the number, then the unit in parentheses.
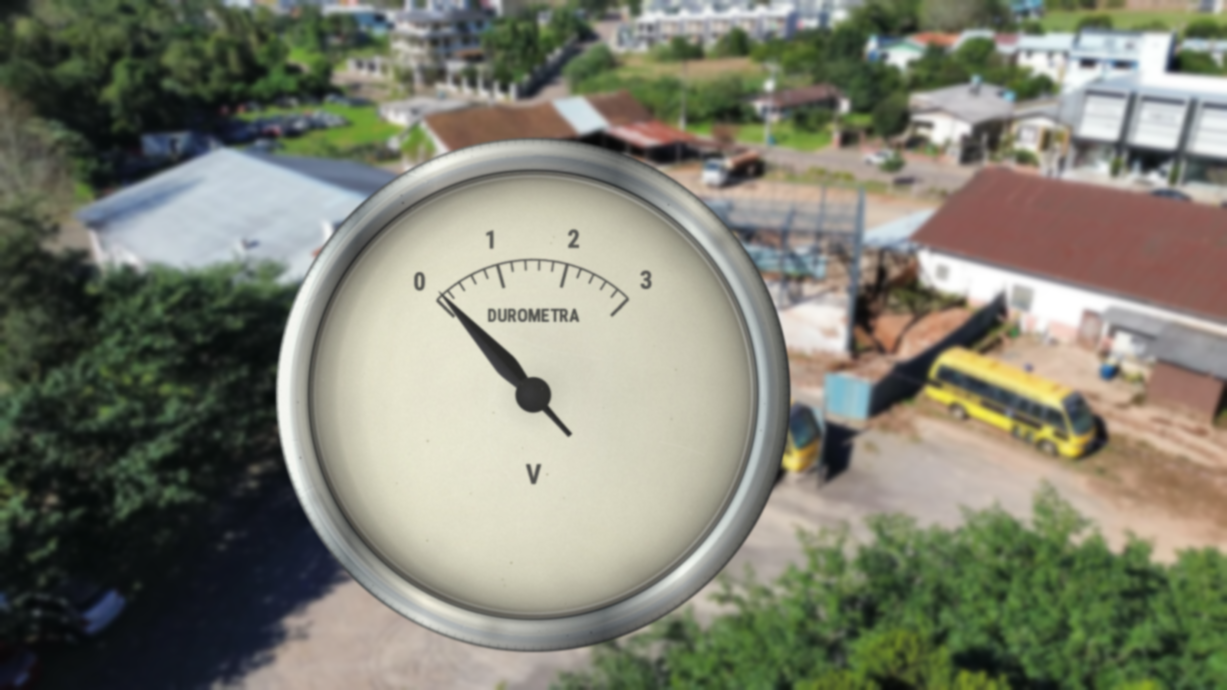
0.1 (V)
